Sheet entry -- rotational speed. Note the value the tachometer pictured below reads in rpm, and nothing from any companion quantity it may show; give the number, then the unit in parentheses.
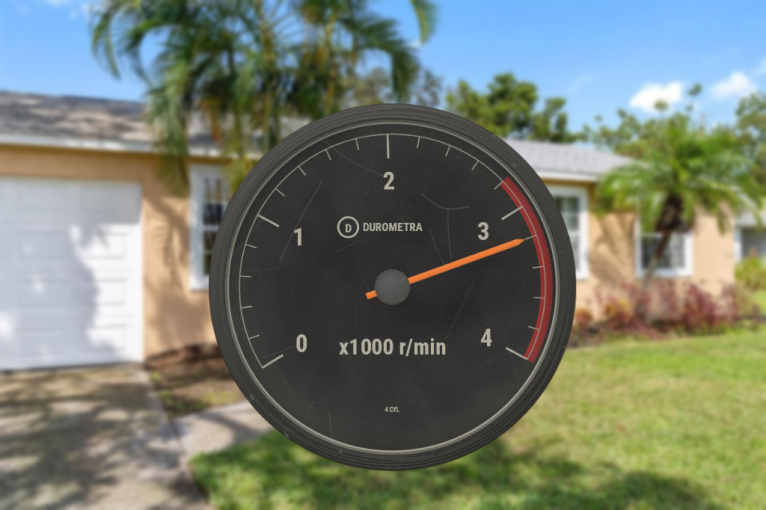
3200 (rpm)
